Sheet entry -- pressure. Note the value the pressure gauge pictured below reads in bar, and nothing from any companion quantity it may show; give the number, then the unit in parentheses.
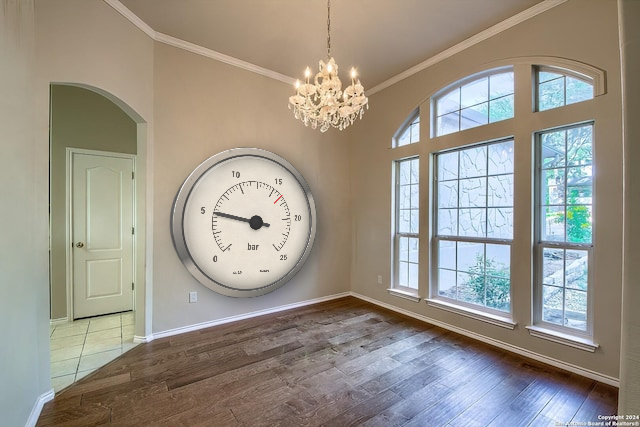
5 (bar)
